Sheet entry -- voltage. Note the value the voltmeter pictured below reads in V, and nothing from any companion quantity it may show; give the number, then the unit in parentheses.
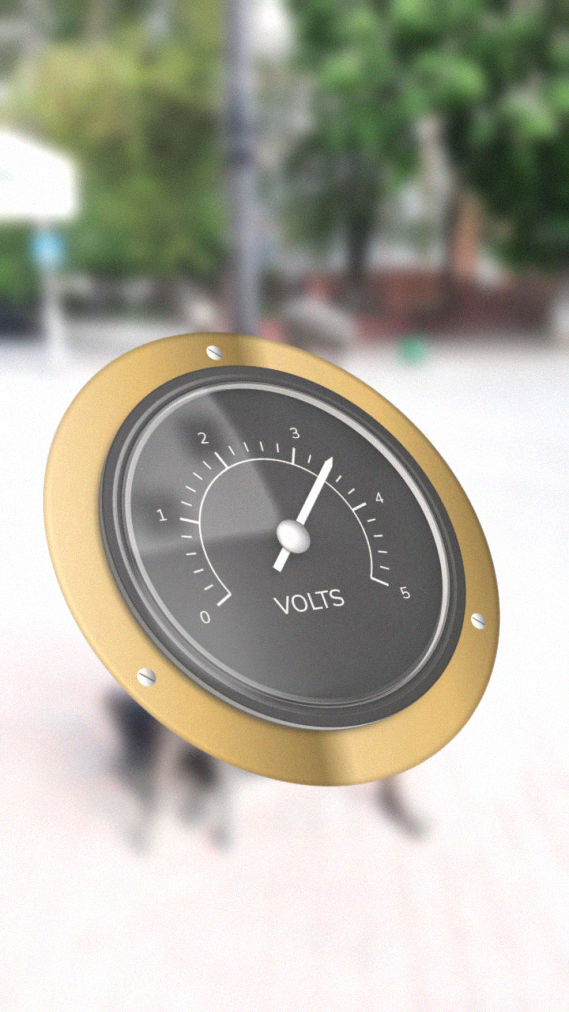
3.4 (V)
